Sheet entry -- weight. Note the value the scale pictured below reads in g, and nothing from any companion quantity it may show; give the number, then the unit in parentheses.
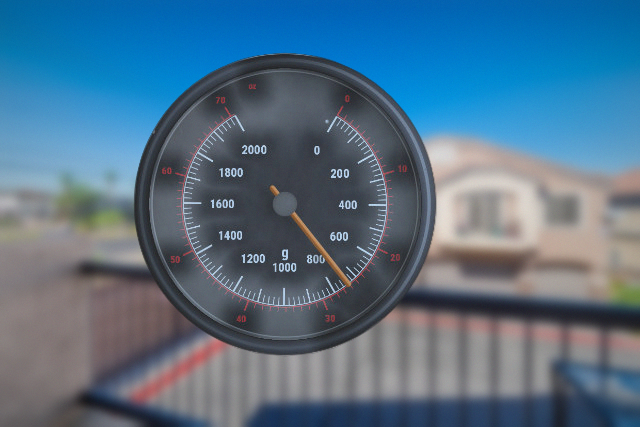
740 (g)
